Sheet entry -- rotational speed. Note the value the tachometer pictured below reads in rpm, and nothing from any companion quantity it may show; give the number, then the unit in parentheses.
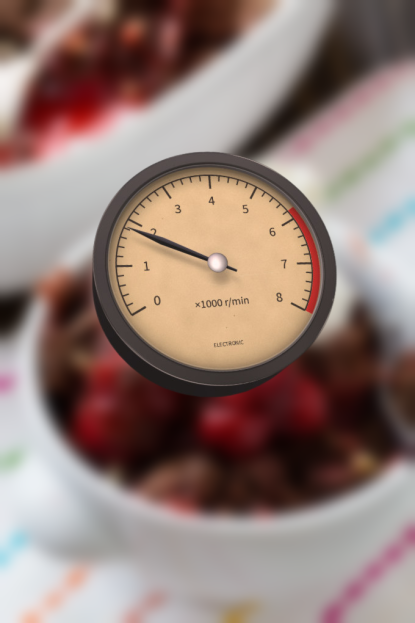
1800 (rpm)
